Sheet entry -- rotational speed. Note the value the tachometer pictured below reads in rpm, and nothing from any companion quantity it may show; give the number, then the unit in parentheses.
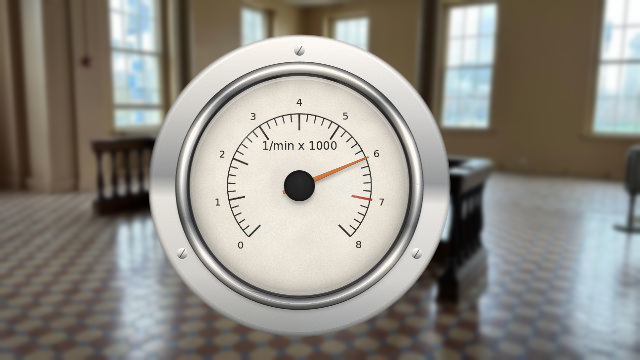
6000 (rpm)
